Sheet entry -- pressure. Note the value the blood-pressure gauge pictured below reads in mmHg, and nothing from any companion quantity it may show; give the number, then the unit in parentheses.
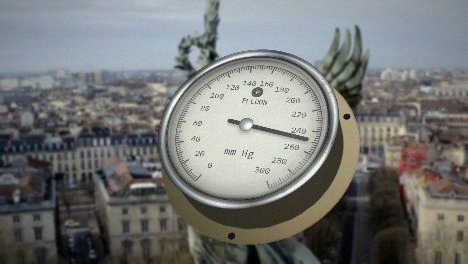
250 (mmHg)
